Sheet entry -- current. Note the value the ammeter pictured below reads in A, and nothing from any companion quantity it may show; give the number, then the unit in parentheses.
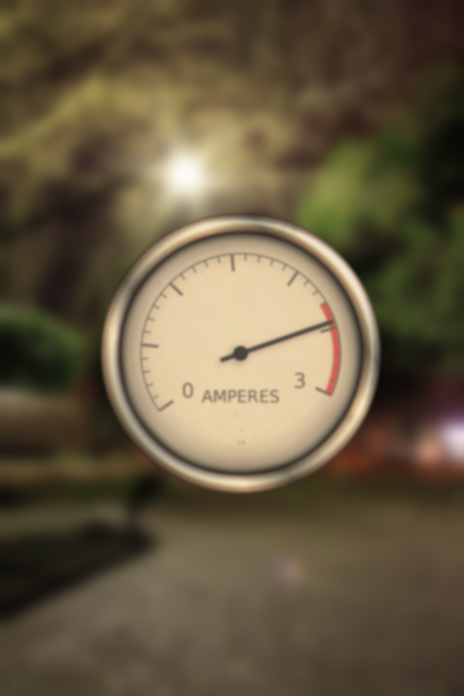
2.45 (A)
